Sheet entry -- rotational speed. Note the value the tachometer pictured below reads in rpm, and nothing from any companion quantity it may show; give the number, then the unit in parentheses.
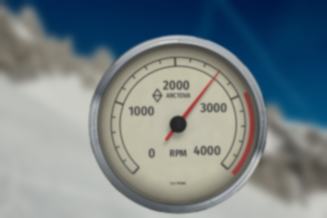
2600 (rpm)
